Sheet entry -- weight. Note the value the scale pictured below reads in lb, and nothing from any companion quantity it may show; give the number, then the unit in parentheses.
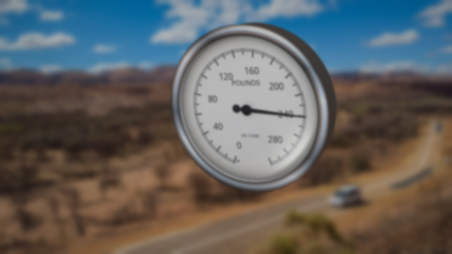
240 (lb)
